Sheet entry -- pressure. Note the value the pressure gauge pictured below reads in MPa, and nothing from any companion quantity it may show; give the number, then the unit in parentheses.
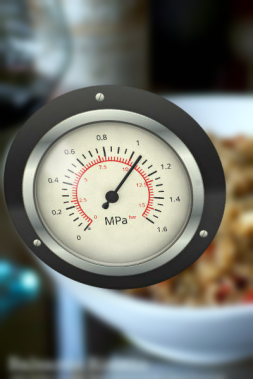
1.05 (MPa)
